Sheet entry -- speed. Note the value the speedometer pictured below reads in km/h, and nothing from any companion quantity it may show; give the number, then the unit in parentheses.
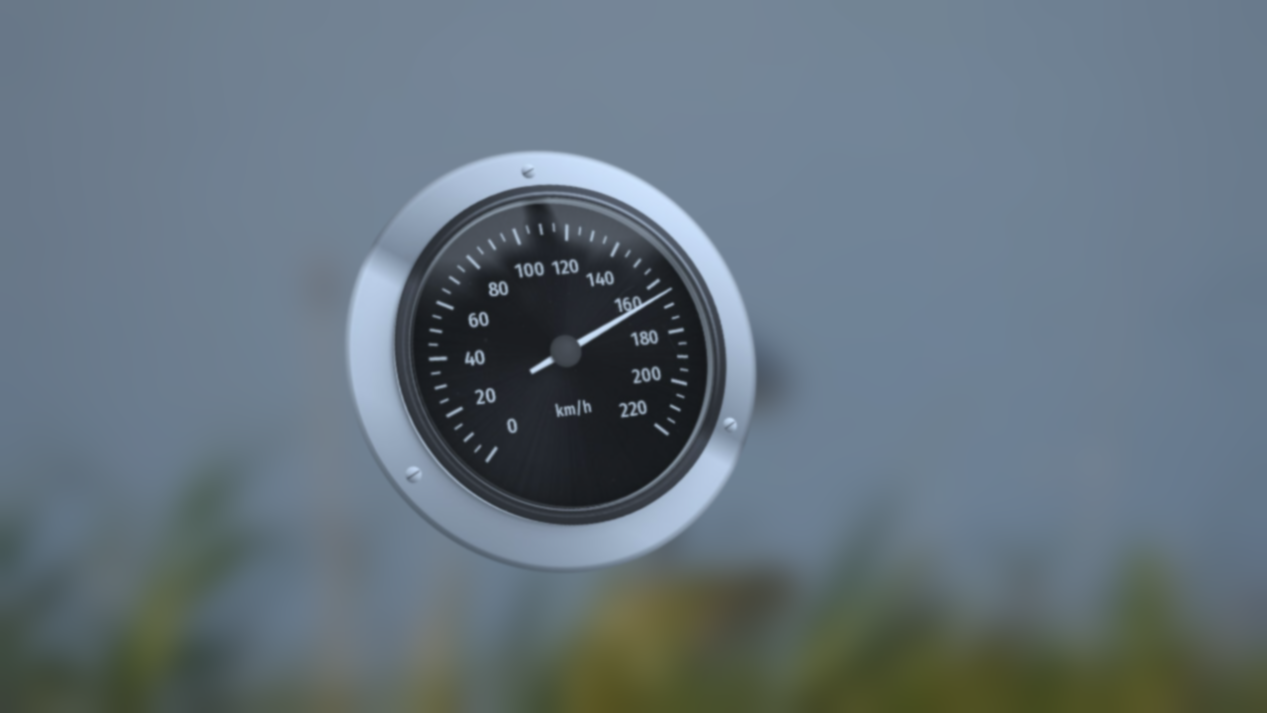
165 (km/h)
